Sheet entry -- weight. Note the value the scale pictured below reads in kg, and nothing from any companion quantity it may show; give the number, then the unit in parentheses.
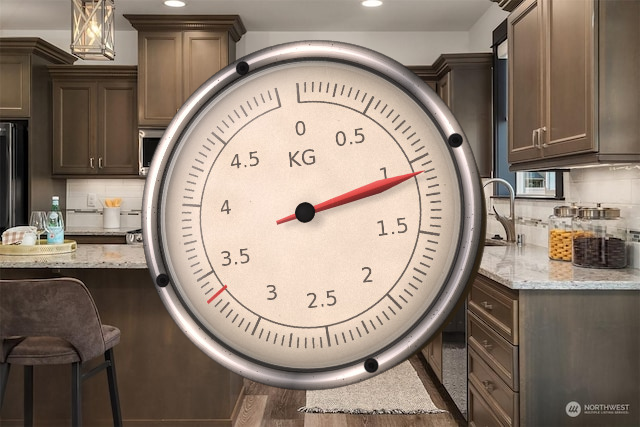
1.1 (kg)
